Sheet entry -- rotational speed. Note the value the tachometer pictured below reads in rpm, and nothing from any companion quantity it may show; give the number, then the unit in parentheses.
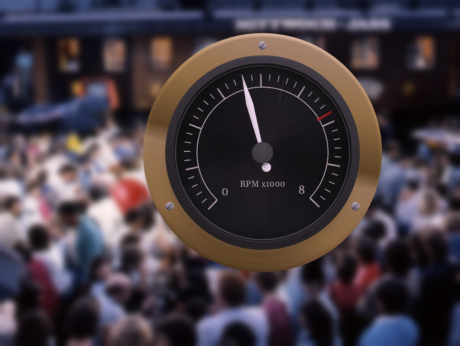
3600 (rpm)
